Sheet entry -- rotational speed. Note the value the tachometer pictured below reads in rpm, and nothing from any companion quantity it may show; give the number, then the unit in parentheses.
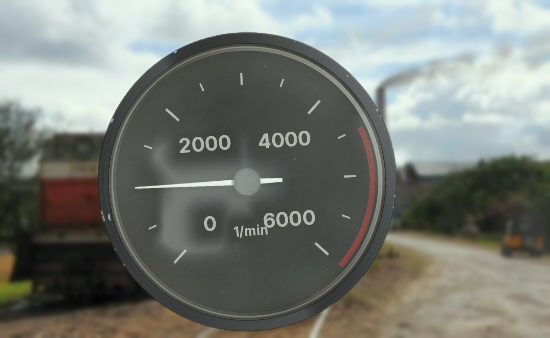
1000 (rpm)
